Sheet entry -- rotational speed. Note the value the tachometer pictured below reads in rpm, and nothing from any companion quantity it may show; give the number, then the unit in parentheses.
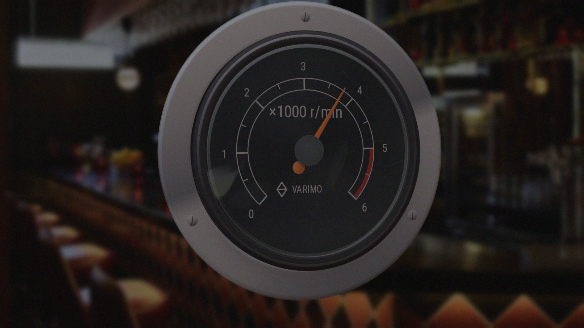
3750 (rpm)
